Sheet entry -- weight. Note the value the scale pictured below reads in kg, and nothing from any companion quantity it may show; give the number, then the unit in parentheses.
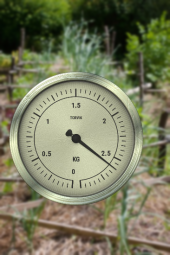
2.6 (kg)
